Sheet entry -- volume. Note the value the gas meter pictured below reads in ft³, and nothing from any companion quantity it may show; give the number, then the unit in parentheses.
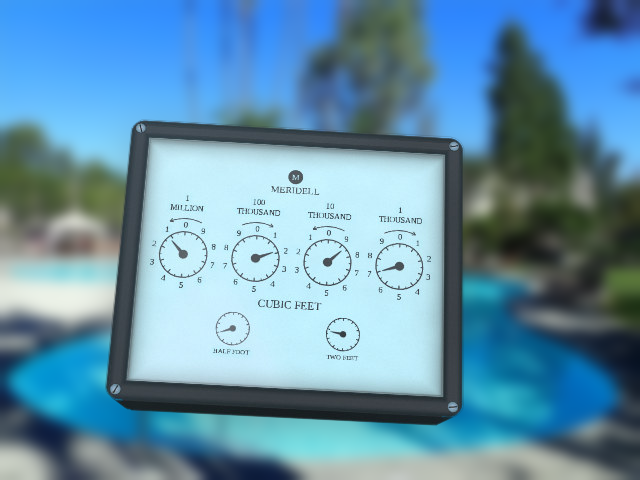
118700 (ft³)
